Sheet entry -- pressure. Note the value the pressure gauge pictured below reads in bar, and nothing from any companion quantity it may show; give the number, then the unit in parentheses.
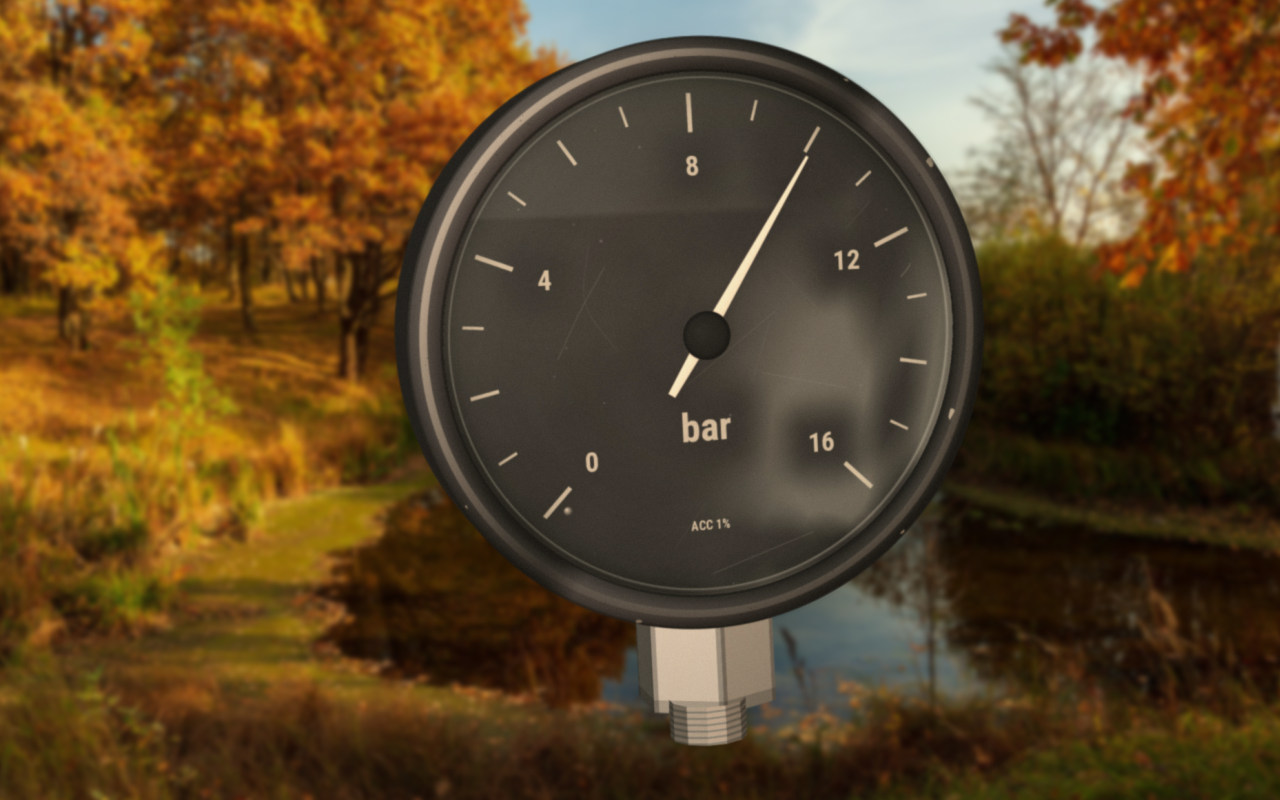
10 (bar)
